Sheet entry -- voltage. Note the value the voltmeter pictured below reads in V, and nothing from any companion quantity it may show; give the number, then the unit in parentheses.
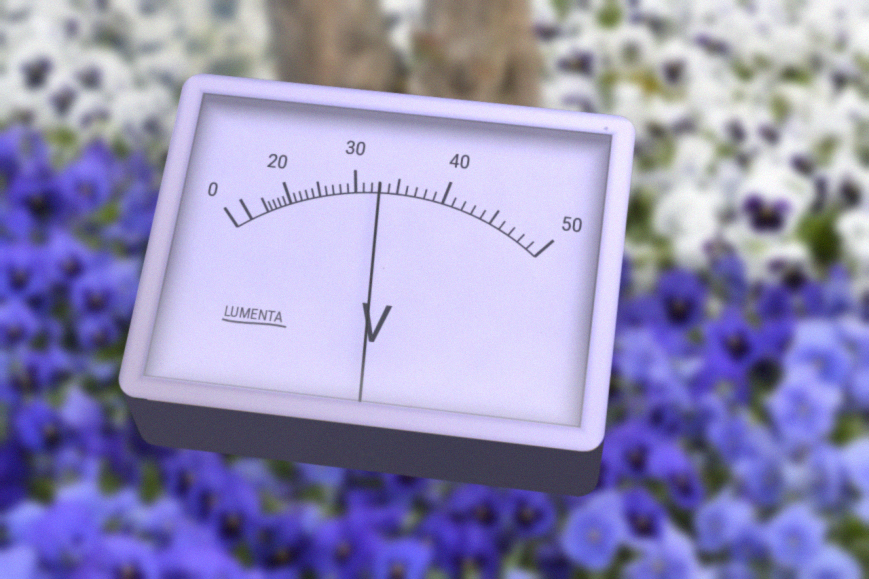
33 (V)
